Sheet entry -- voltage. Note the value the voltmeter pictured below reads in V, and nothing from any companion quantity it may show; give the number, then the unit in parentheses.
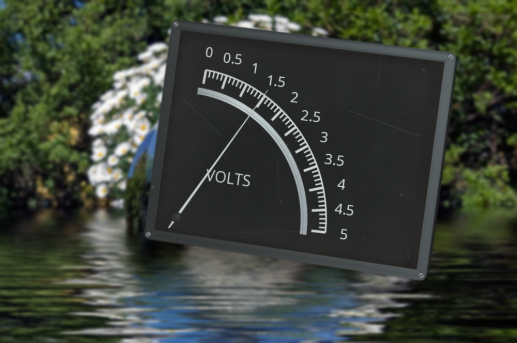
1.5 (V)
